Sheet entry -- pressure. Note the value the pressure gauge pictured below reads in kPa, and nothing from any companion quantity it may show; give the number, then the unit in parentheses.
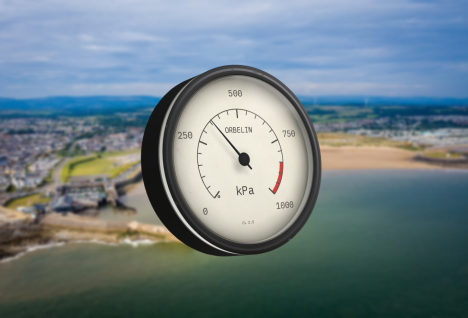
350 (kPa)
